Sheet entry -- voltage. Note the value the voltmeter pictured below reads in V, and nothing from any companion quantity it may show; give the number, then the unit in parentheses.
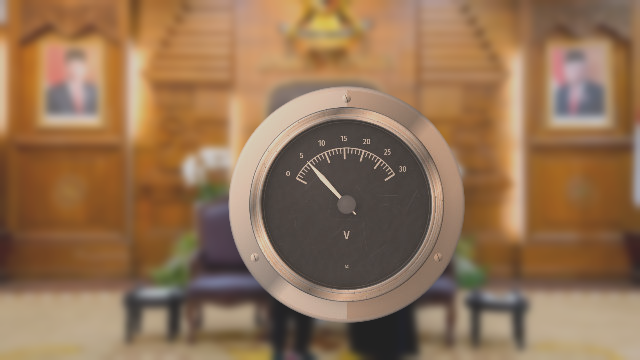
5 (V)
